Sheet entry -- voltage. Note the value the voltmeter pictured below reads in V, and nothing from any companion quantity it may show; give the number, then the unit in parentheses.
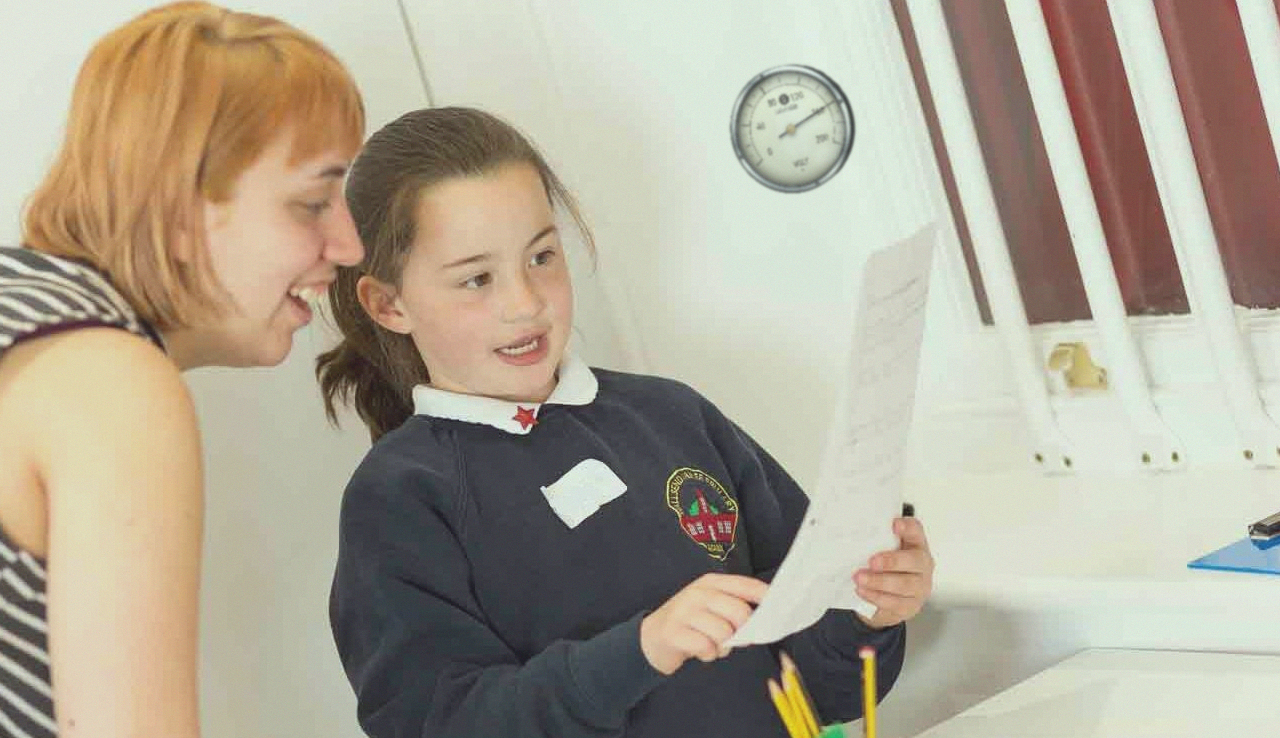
160 (V)
